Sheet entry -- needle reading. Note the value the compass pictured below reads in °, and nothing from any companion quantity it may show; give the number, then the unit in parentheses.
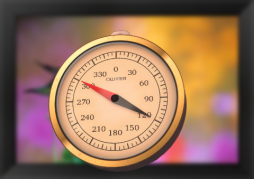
300 (°)
